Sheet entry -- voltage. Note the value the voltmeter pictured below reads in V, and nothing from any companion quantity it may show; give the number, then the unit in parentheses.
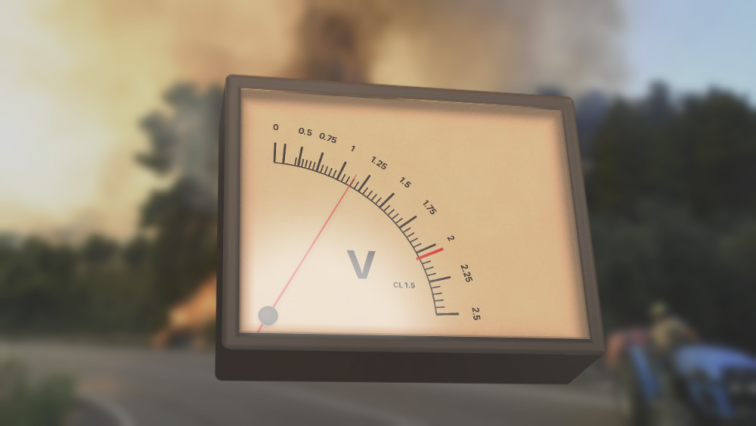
1.15 (V)
